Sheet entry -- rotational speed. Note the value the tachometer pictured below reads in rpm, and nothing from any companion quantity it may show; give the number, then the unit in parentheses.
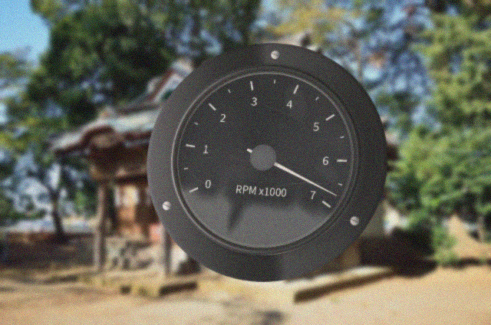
6750 (rpm)
